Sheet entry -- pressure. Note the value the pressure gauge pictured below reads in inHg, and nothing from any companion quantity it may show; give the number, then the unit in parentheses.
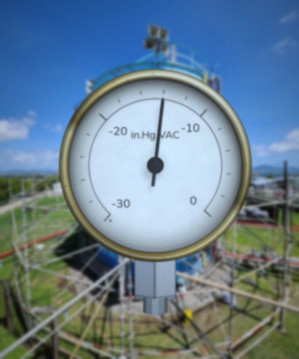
-14 (inHg)
